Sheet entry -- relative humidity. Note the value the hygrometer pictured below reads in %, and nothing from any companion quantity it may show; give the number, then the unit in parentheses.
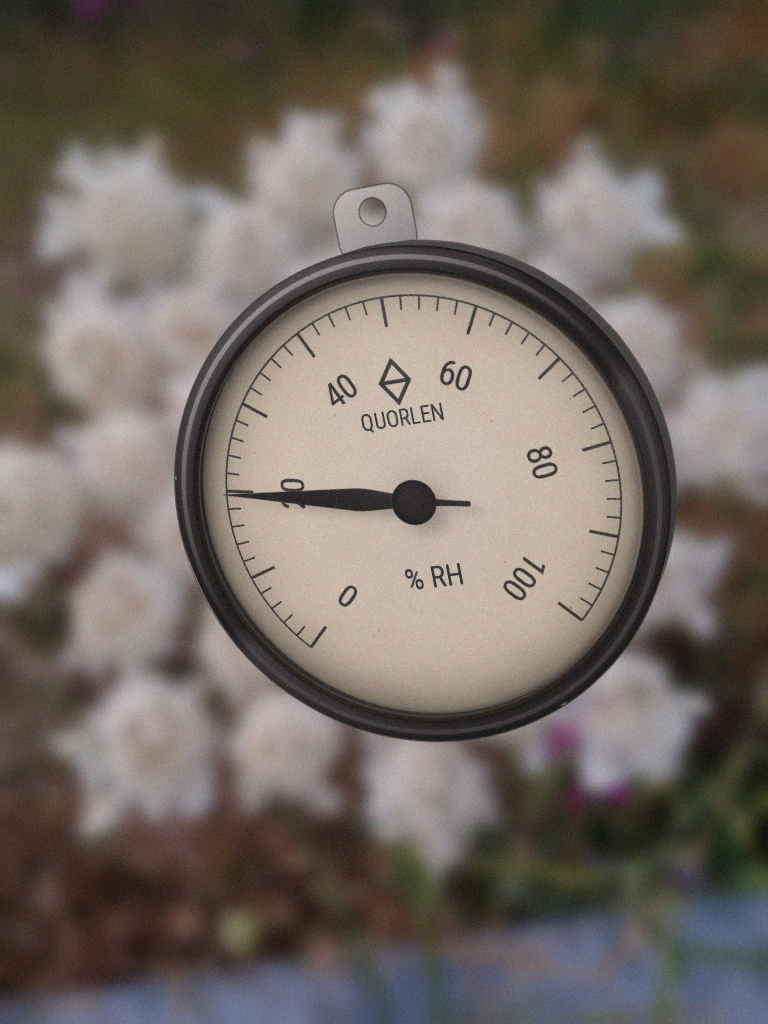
20 (%)
